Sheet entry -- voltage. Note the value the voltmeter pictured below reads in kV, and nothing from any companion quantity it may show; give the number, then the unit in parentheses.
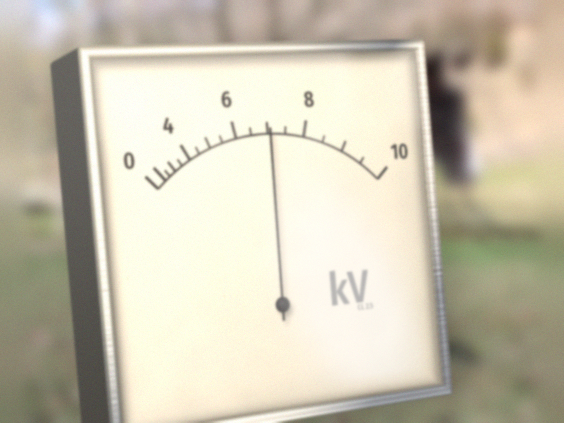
7 (kV)
